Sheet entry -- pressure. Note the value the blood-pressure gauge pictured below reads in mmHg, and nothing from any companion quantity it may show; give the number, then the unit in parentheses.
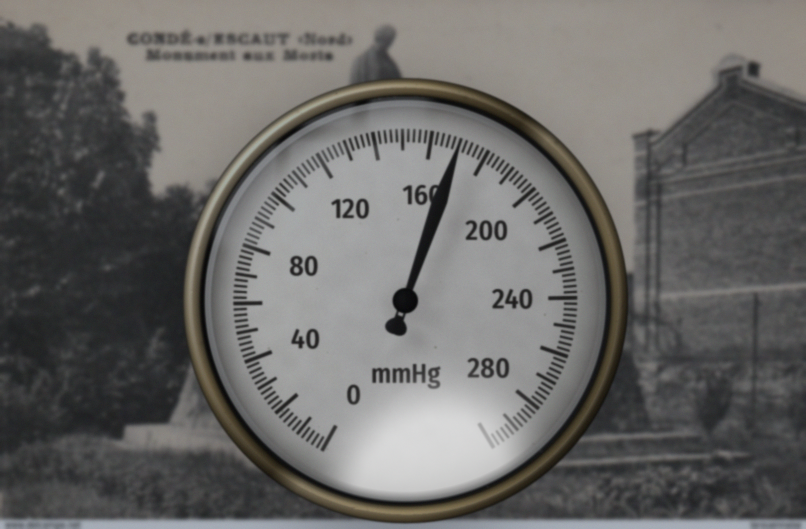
170 (mmHg)
